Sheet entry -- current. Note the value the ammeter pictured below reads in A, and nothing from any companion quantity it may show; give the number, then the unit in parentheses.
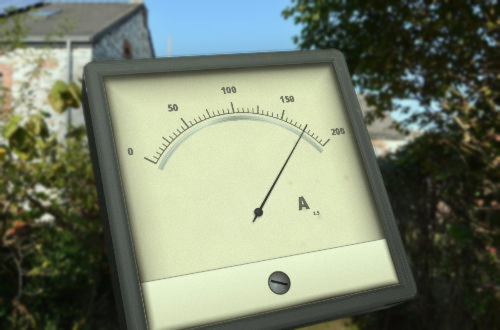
175 (A)
